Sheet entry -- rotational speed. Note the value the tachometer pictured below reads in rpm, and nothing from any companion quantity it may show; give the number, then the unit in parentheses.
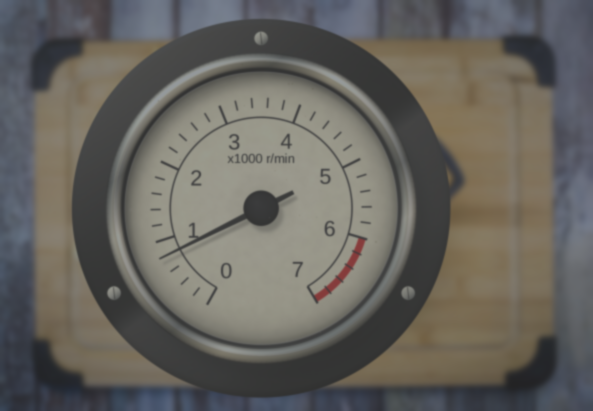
800 (rpm)
